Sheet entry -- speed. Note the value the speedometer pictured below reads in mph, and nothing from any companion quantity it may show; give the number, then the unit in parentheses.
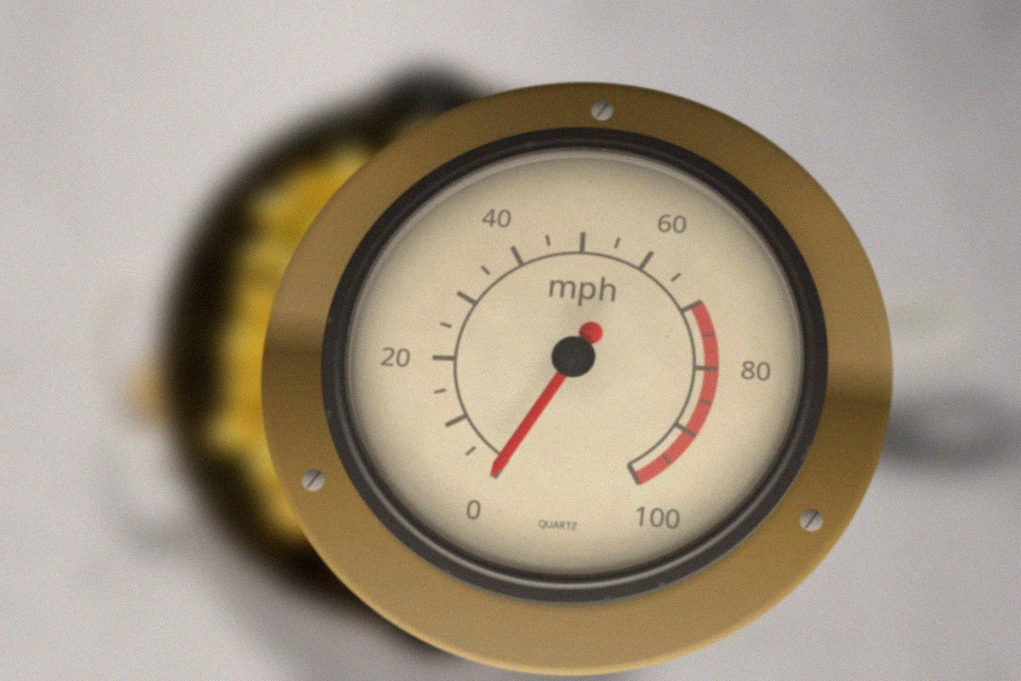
0 (mph)
